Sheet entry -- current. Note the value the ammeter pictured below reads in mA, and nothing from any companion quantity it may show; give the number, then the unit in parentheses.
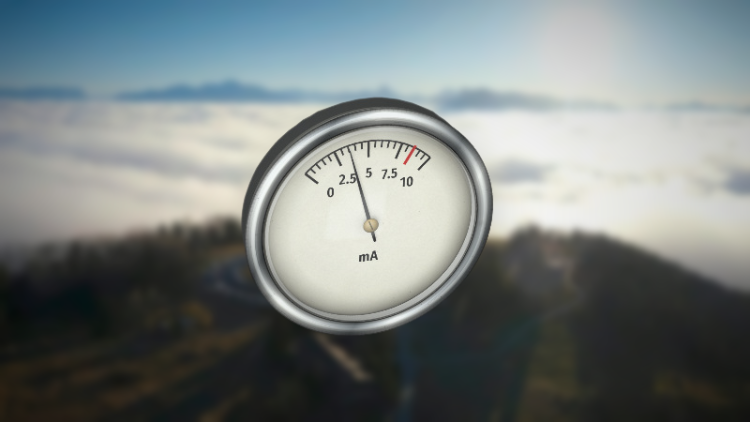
3.5 (mA)
